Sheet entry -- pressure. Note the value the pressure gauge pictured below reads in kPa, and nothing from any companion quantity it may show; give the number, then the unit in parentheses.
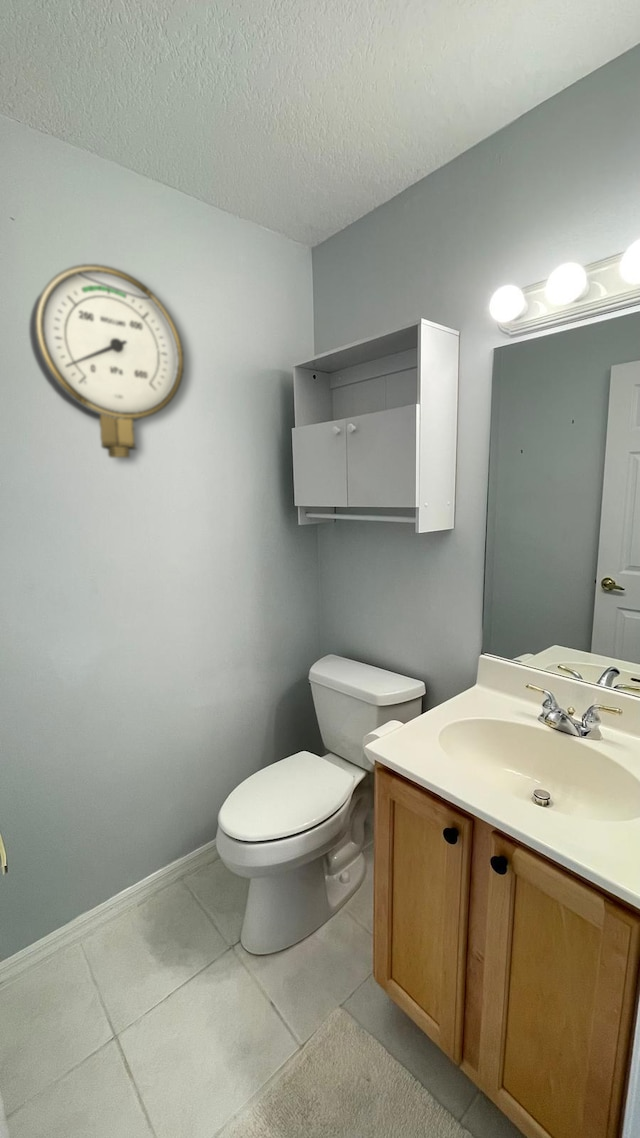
40 (kPa)
